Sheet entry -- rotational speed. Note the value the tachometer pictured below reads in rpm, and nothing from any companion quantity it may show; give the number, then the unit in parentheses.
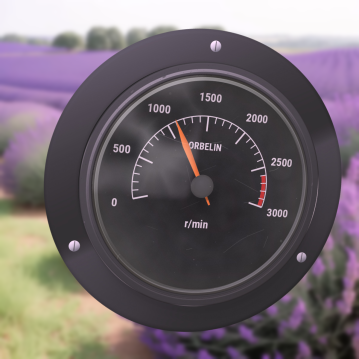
1100 (rpm)
